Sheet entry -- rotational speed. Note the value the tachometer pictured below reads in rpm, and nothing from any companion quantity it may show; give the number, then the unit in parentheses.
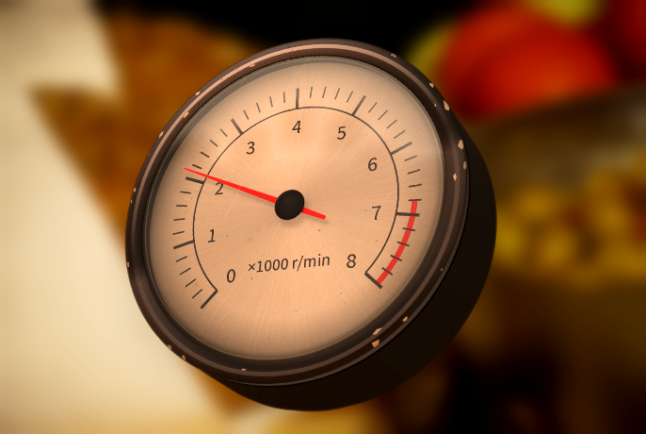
2100 (rpm)
